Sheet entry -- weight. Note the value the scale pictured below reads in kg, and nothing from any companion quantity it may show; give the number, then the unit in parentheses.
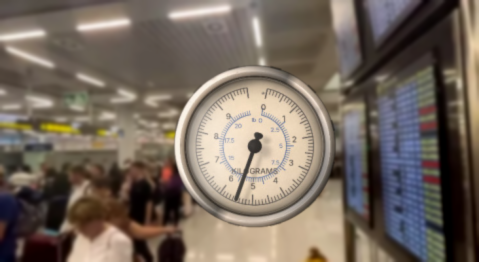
5.5 (kg)
